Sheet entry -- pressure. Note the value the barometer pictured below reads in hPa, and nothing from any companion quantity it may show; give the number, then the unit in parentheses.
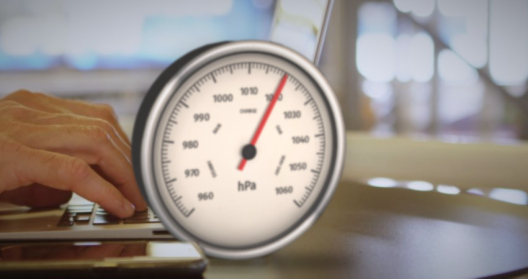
1020 (hPa)
